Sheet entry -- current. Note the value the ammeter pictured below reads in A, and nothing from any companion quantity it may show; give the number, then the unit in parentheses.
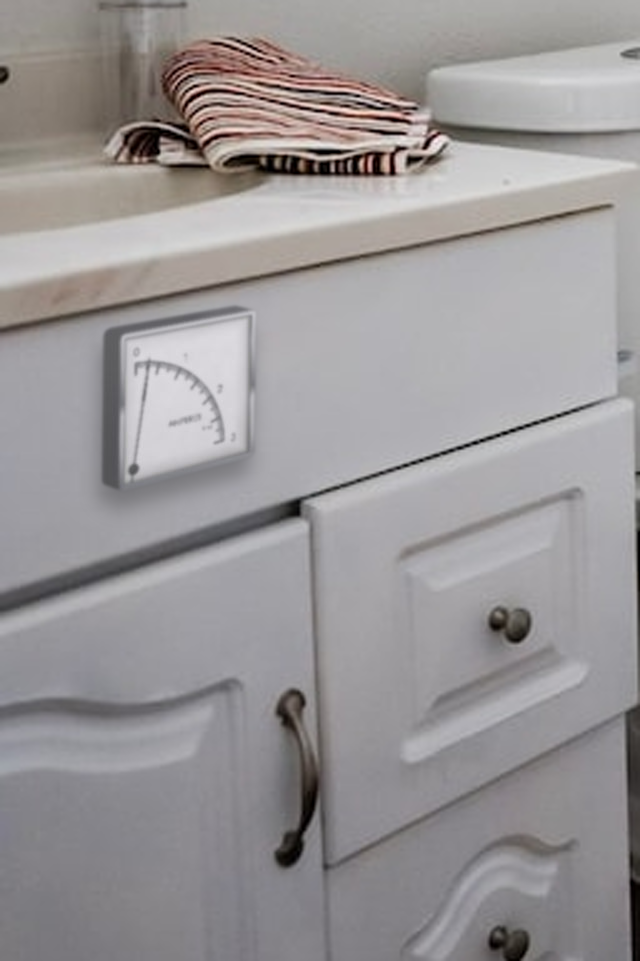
0.25 (A)
